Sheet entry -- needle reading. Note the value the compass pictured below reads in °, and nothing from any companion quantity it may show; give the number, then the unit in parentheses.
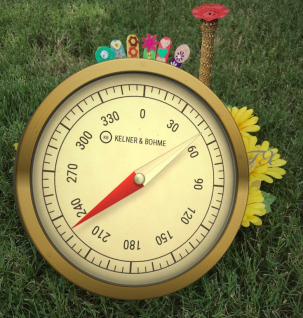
230 (°)
